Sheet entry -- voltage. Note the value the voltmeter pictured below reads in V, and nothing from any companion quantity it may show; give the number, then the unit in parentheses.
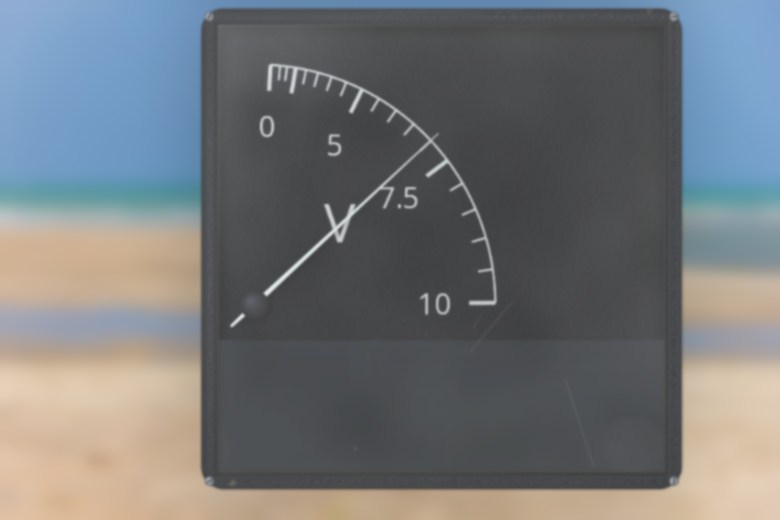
7 (V)
